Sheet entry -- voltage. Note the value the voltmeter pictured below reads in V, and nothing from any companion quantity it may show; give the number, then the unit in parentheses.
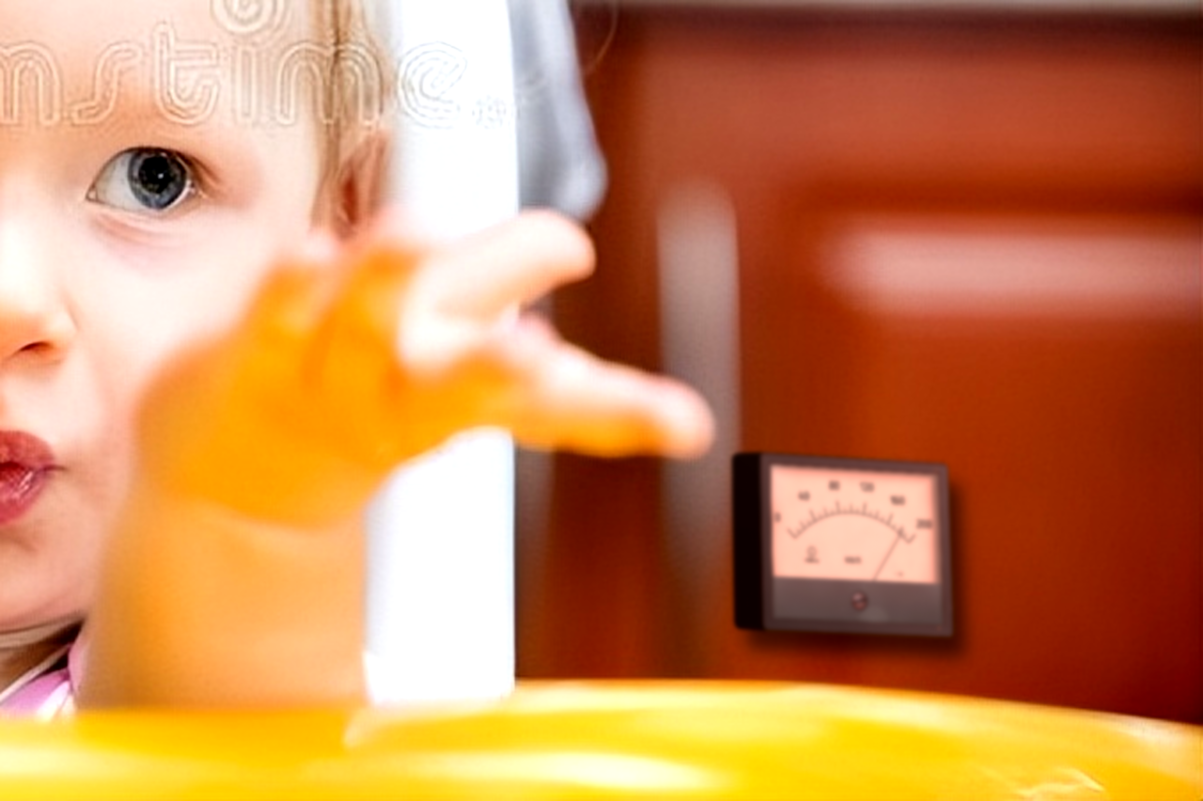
180 (V)
